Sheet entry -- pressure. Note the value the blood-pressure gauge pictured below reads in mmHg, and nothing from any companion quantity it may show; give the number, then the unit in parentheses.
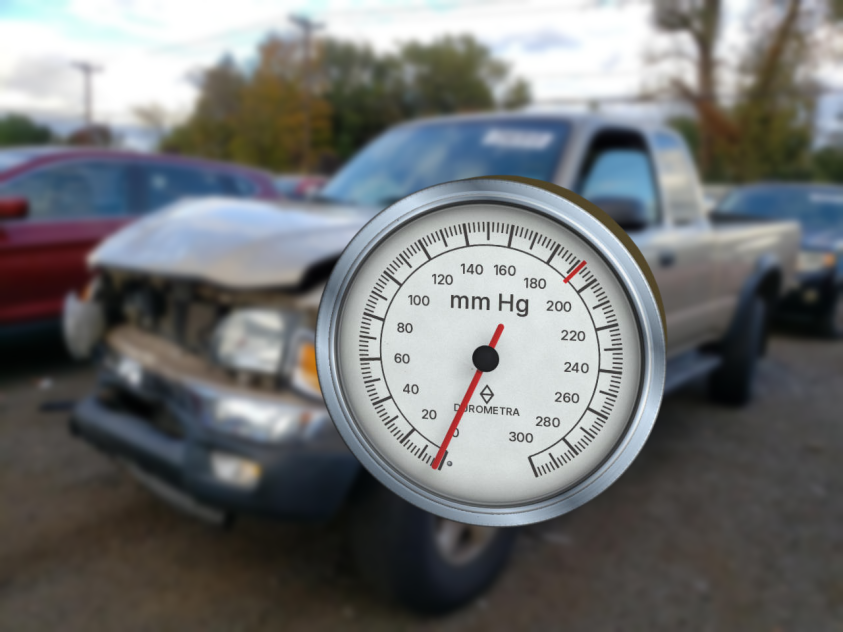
2 (mmHg)
